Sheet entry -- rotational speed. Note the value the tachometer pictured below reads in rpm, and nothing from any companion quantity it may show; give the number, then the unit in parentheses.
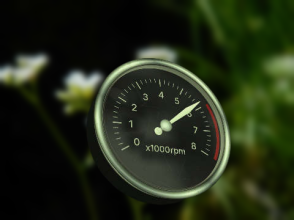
5800 (rpm)
